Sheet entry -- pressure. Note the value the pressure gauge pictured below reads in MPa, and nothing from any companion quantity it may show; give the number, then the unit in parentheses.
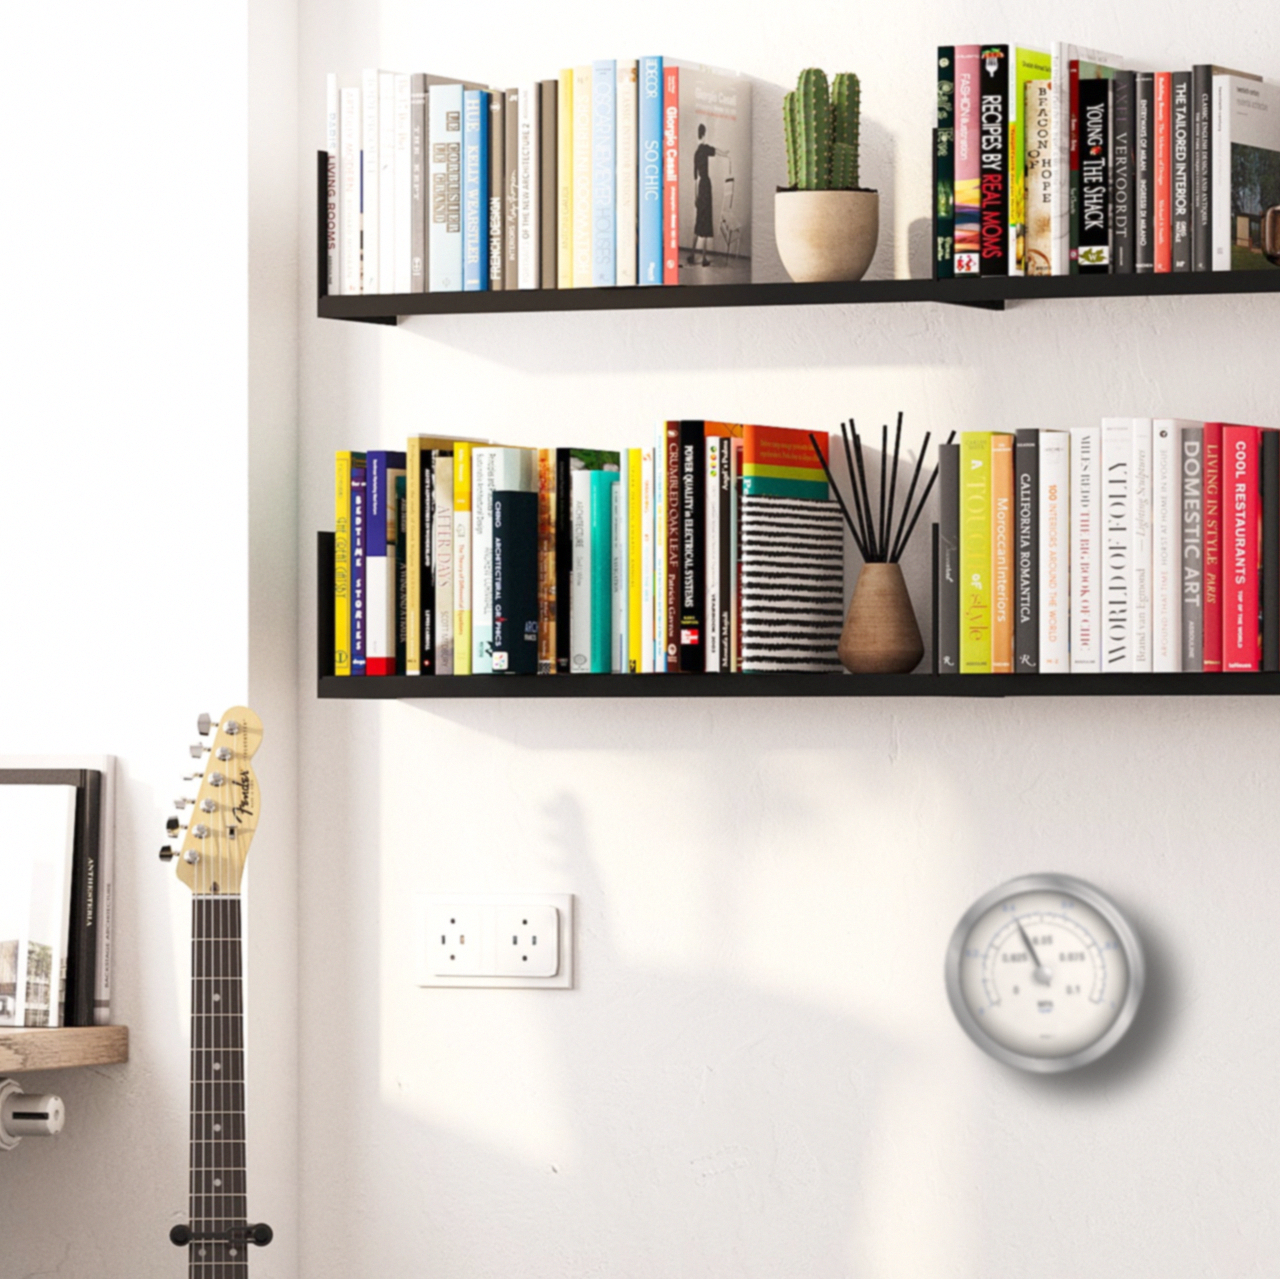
0.04 (MPa)
